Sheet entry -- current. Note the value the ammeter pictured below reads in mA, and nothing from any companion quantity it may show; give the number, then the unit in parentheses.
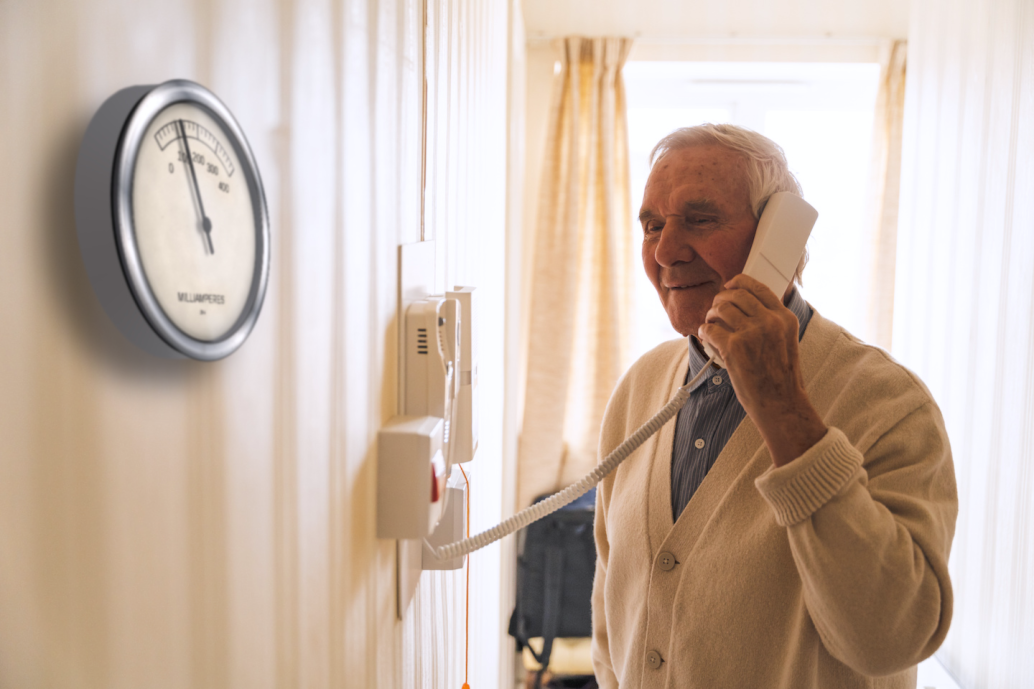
100 (mA)
